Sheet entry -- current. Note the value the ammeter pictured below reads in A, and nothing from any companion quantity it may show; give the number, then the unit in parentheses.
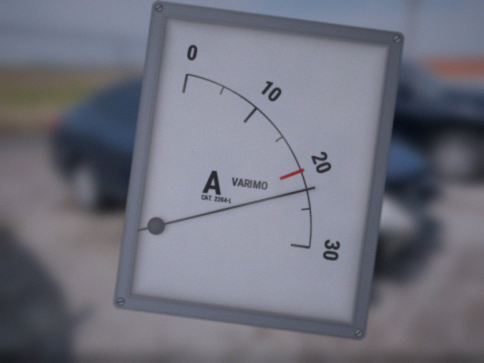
22.5 (A)
